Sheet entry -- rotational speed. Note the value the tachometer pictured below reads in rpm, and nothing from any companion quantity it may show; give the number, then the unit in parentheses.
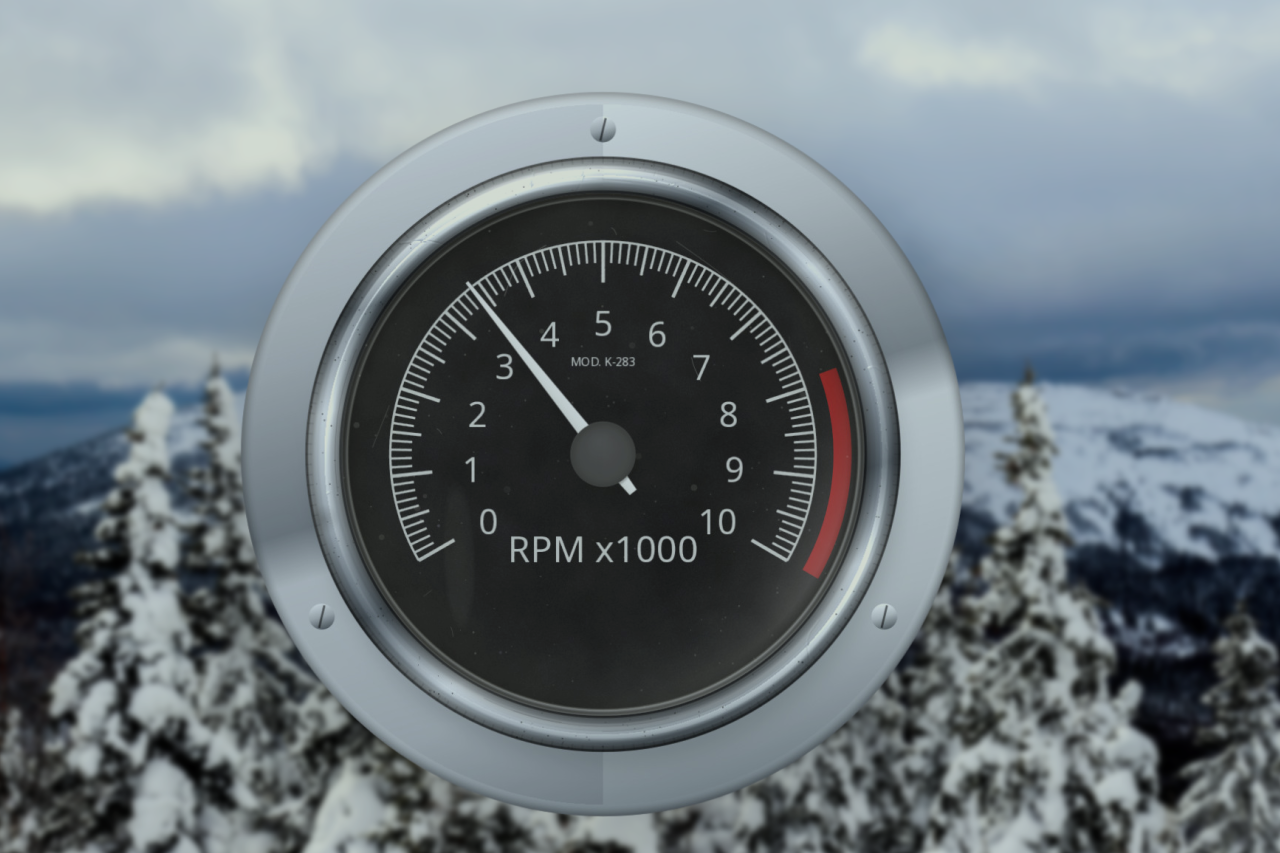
3400 (rpm)
